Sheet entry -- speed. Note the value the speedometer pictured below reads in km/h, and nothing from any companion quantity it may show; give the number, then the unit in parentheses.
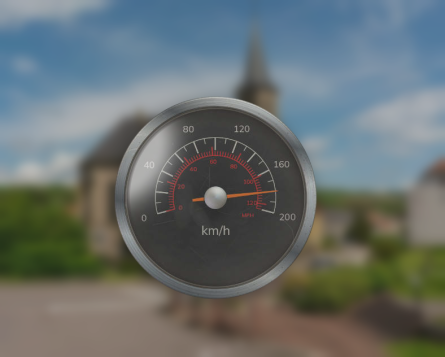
180 (km/h)
